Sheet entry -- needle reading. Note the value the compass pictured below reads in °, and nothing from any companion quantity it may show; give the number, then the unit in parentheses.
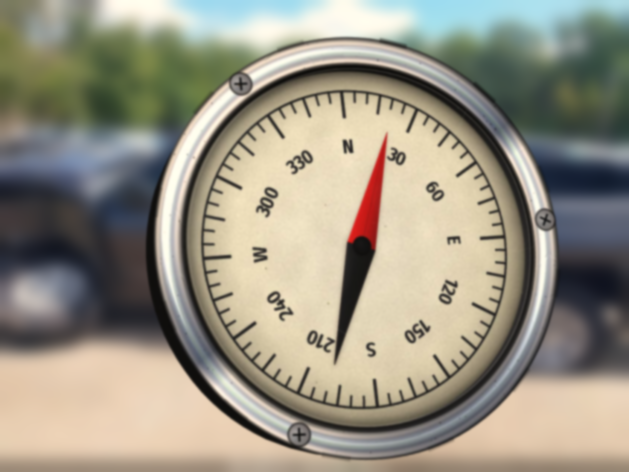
20 (°)
